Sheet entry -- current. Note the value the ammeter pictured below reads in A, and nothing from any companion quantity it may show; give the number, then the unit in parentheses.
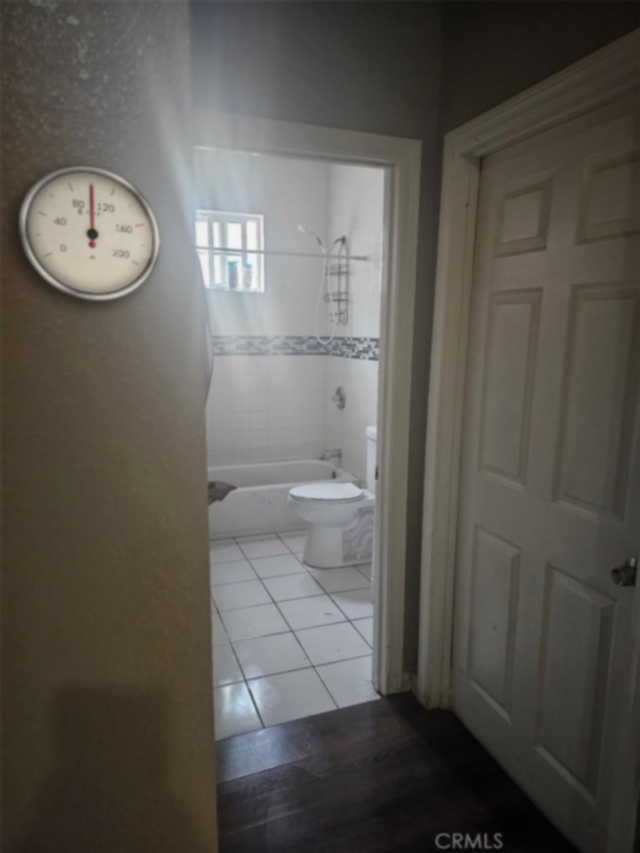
100 (A)
